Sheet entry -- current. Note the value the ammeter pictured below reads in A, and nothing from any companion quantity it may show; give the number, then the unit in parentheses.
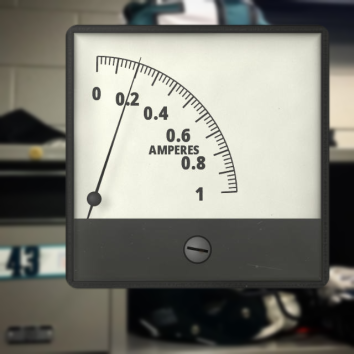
0.2 (A)
